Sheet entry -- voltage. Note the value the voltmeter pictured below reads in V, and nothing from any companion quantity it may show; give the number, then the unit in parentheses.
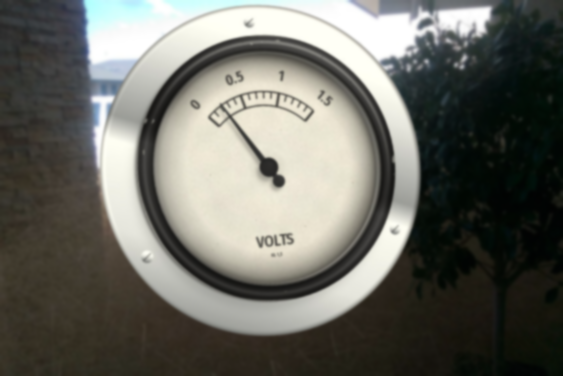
0.2 (V)
